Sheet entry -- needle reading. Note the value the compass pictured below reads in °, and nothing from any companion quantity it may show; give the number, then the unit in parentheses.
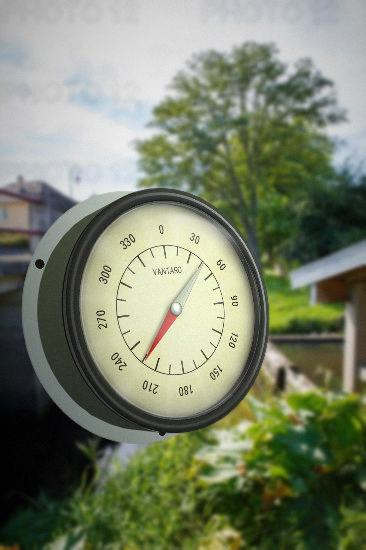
225 (°)
